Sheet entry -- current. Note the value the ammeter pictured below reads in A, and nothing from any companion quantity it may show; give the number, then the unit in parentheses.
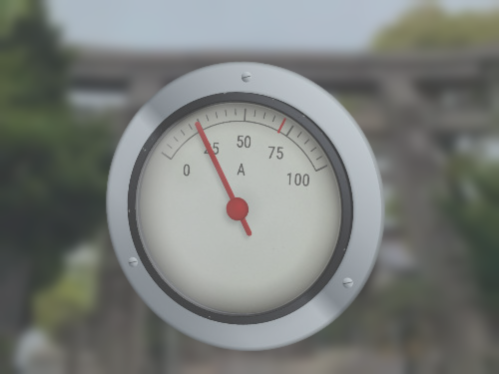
25 (A)
